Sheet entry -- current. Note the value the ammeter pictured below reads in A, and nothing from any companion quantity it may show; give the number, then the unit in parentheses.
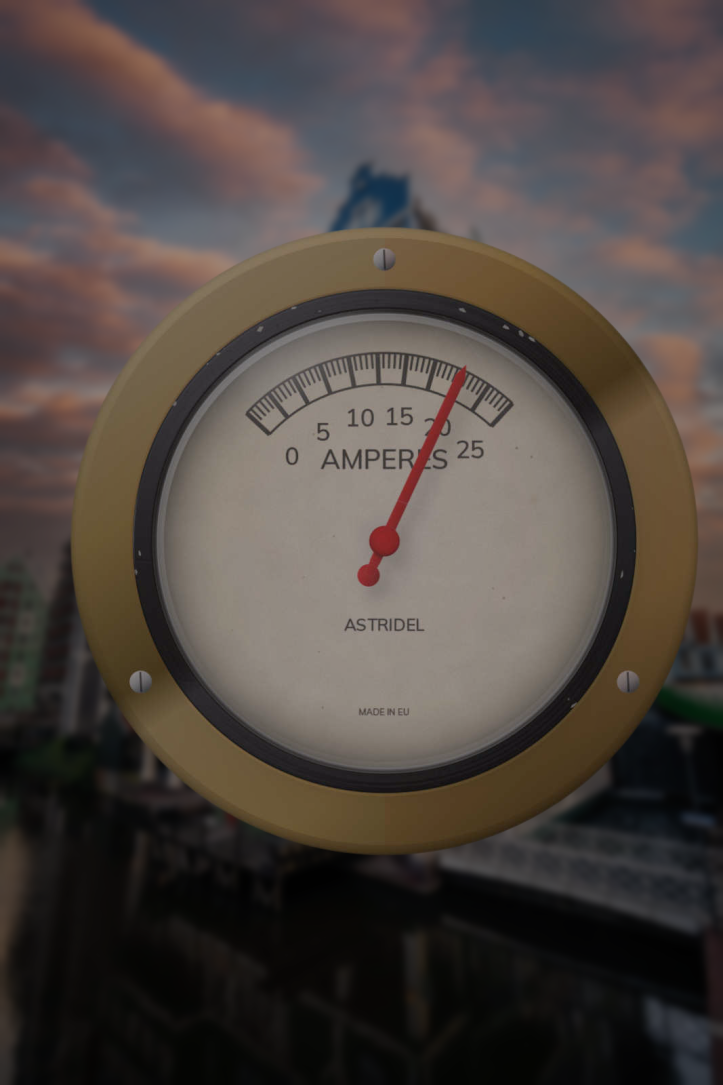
20 (A)
